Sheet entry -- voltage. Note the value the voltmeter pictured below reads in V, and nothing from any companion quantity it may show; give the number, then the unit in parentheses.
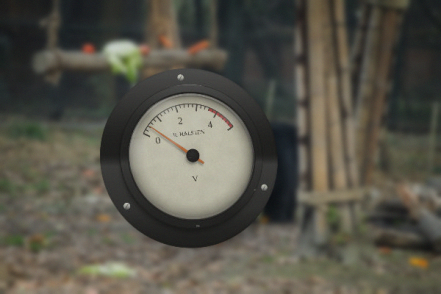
0.4 (V)
